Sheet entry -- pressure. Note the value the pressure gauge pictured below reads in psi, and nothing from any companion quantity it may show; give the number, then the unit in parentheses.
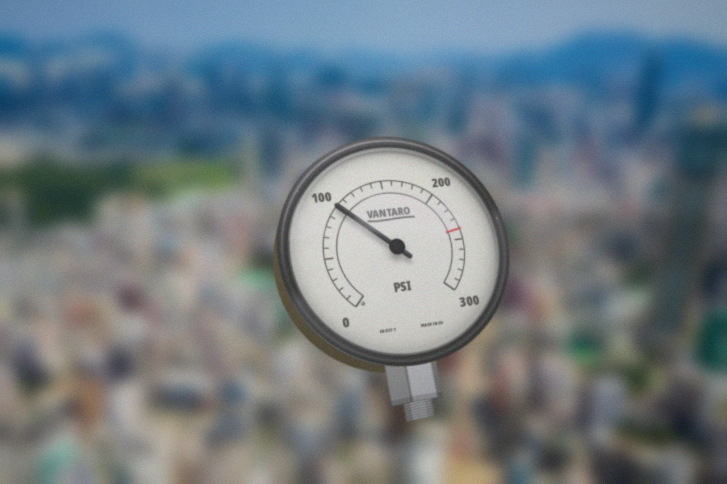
100 (psi)
